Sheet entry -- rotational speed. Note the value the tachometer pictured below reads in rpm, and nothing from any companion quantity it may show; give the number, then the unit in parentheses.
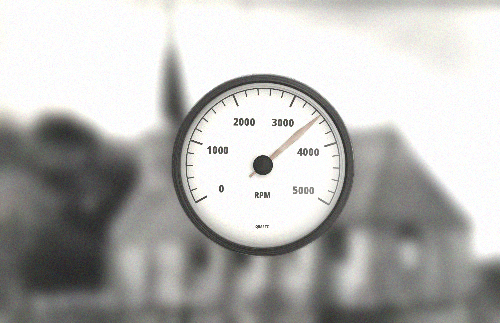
3500 (rpm)
